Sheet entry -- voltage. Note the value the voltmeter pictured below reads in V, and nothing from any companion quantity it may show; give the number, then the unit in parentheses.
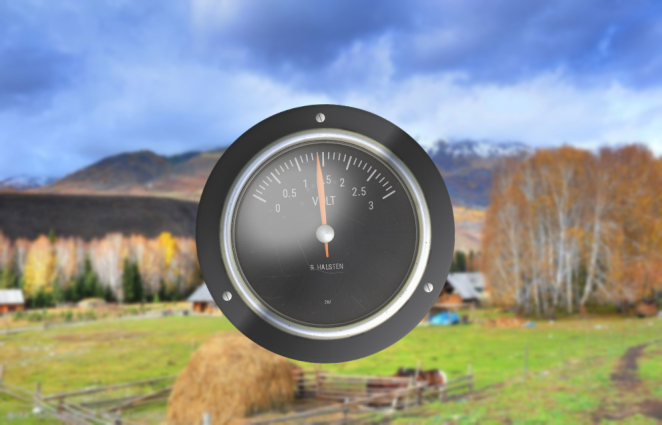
1.4 (V)
